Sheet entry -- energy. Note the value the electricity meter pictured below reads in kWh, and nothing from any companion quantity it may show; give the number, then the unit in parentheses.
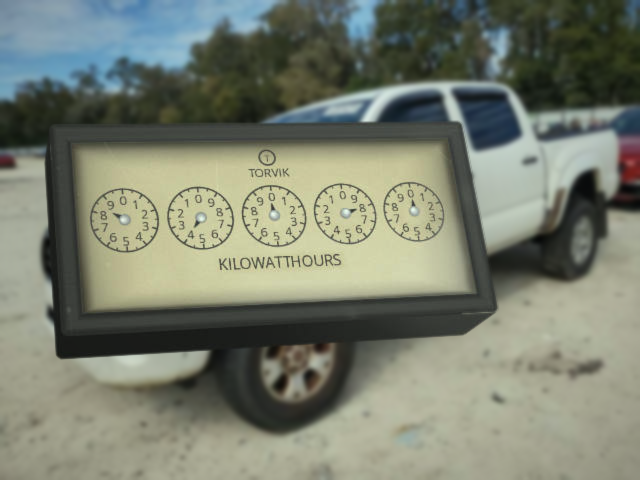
83980 (kWh)
